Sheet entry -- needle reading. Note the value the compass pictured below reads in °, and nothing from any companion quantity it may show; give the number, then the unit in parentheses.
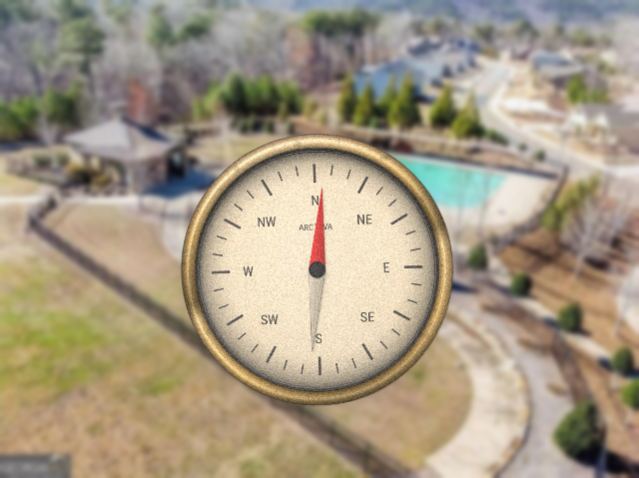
5 (°)
